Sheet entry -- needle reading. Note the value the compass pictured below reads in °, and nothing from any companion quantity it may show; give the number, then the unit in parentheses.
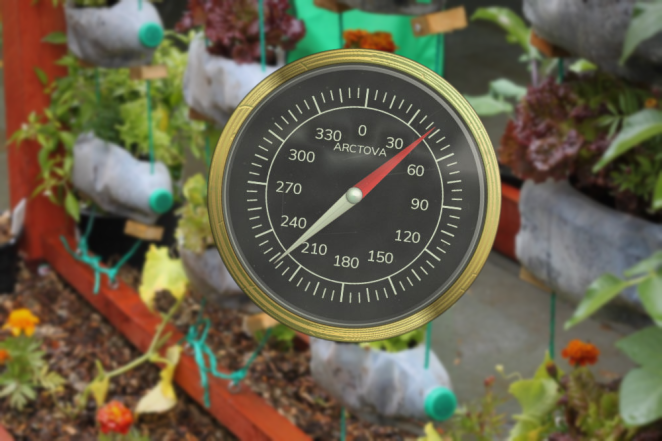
42.5 (°)
